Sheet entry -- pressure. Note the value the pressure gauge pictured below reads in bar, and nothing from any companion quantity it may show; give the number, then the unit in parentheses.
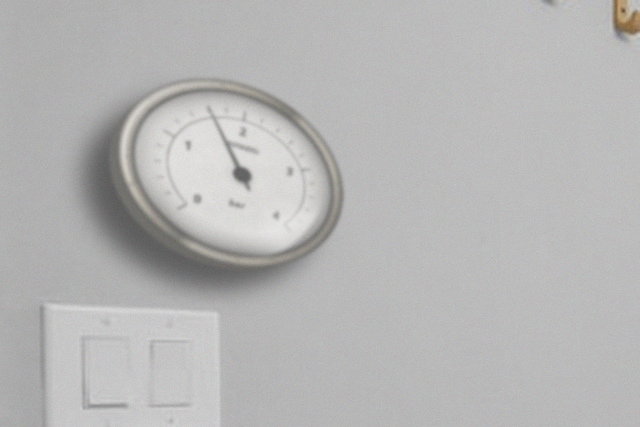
1.6 (bar)
